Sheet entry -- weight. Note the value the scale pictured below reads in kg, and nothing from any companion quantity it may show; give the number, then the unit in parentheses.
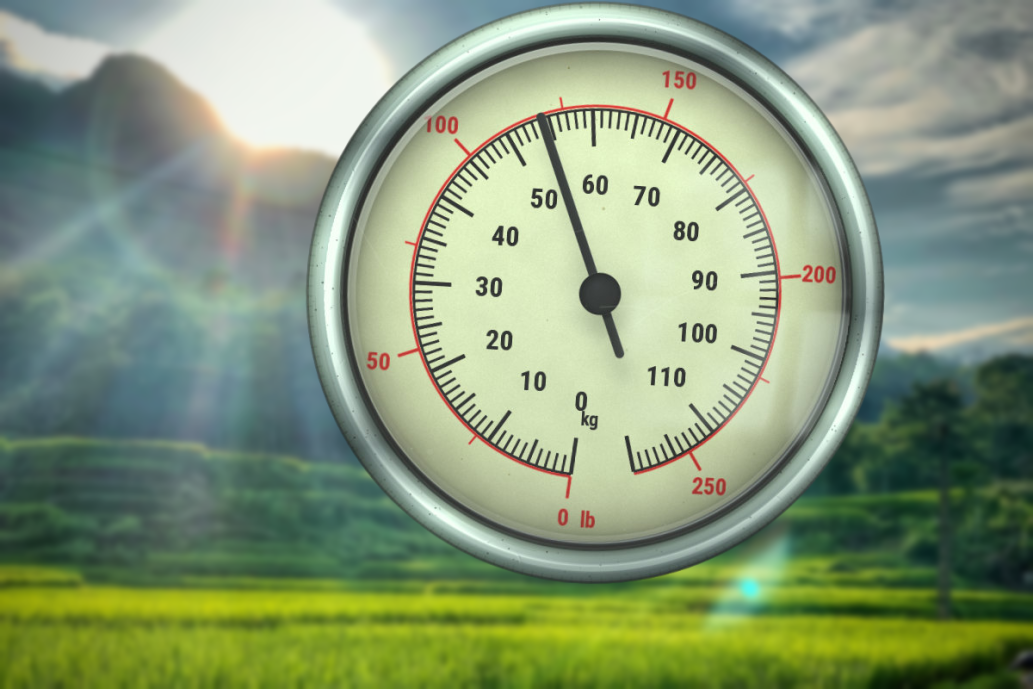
54 (kg)
